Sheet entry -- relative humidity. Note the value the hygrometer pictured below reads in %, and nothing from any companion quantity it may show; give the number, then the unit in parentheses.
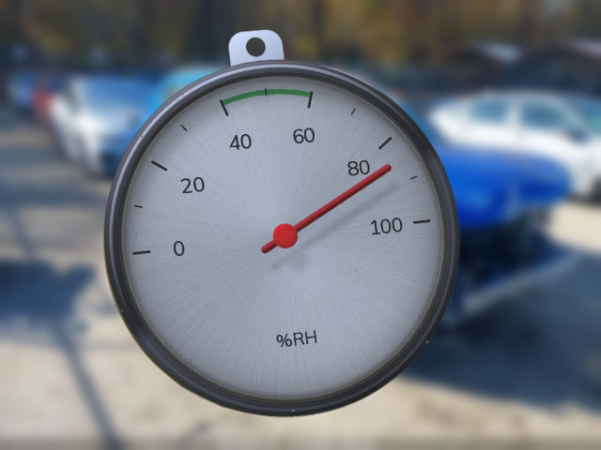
85 (%)
